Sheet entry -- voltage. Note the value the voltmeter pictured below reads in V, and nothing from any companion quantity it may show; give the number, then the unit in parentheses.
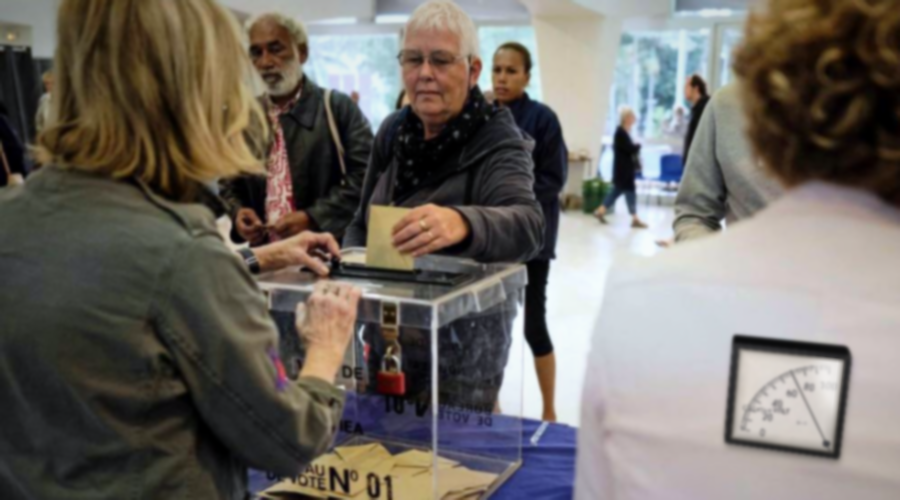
70 (V)
